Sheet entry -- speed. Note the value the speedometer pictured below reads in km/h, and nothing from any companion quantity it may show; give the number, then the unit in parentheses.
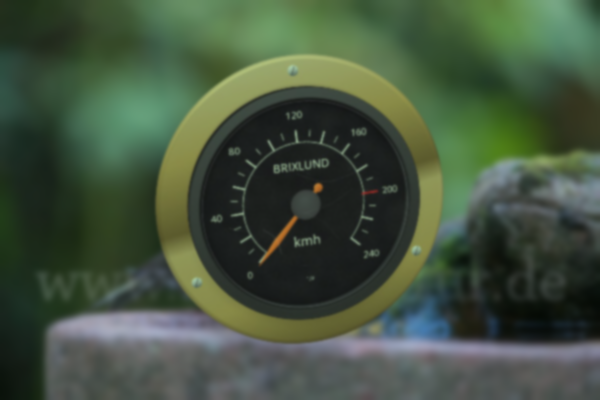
0 (km/h)
